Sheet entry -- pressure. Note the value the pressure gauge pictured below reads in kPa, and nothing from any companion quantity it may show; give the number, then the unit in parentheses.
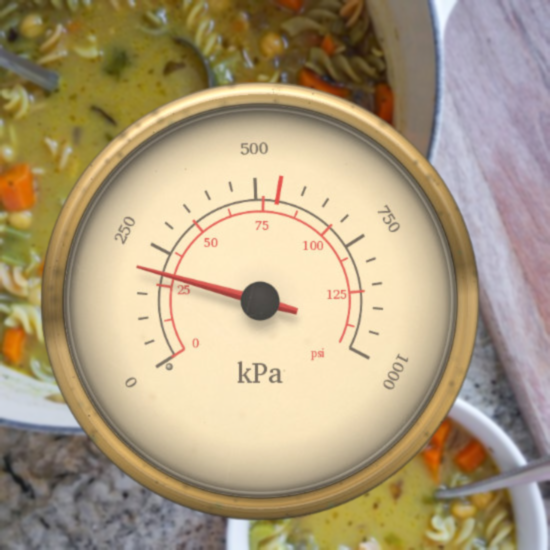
200 (kPa)
